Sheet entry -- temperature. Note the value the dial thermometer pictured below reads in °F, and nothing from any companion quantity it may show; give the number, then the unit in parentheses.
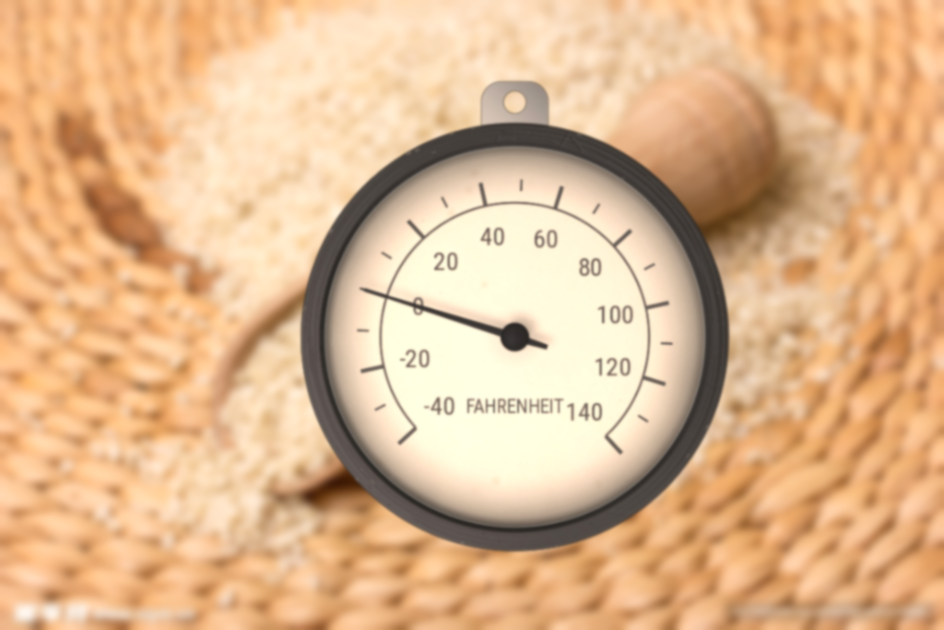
0 (°F)
